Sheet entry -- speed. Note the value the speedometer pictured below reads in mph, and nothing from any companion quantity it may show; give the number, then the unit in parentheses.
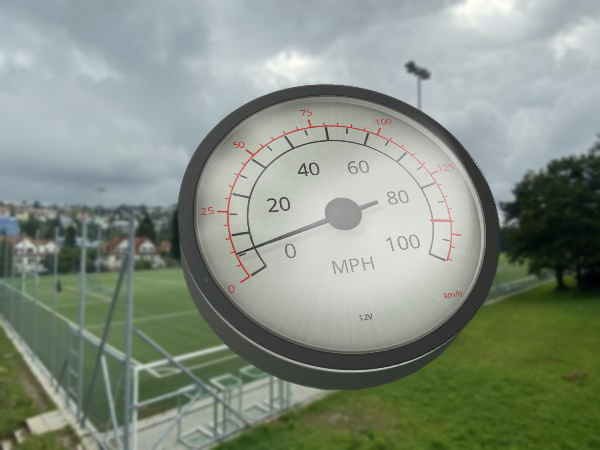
5 (mph)
